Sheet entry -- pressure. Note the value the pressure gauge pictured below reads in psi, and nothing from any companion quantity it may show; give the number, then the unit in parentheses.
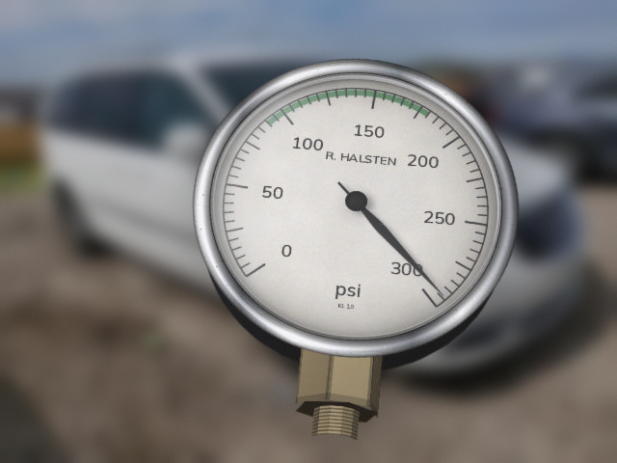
295 (psi)
